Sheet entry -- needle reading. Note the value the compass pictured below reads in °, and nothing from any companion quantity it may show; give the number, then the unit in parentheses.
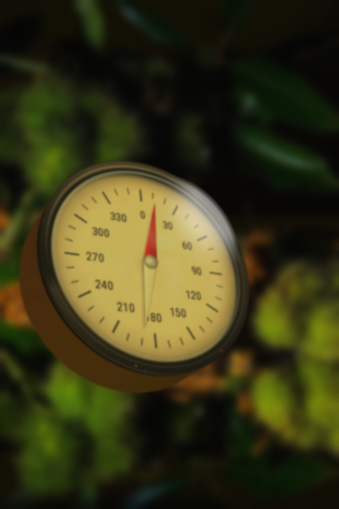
10 (°)
